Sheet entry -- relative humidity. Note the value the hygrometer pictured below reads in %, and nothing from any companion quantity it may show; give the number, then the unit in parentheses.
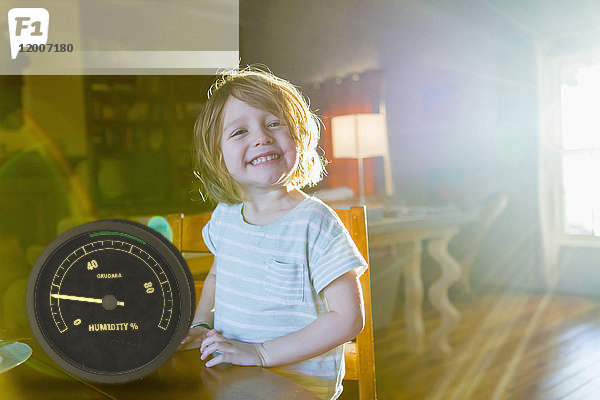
16 (%)
